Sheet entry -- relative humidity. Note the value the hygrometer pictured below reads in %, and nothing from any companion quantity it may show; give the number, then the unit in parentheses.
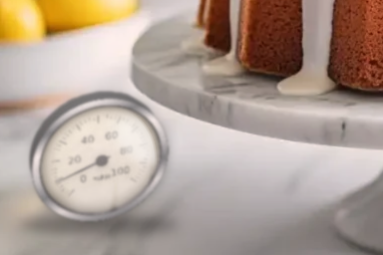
10 (%)
